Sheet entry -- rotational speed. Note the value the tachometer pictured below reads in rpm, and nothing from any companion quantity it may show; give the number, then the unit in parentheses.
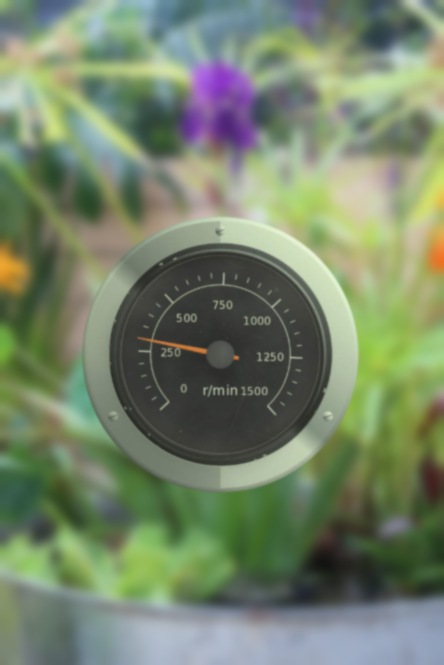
300 (rpm)
